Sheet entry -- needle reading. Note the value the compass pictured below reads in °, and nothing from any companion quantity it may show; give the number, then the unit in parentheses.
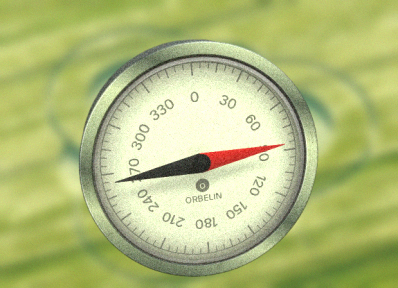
85 (°)
